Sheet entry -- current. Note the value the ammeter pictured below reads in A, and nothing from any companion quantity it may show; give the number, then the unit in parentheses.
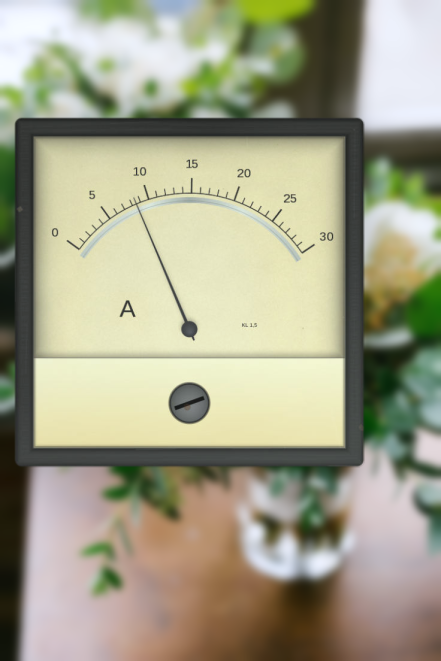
8.5 (A)
